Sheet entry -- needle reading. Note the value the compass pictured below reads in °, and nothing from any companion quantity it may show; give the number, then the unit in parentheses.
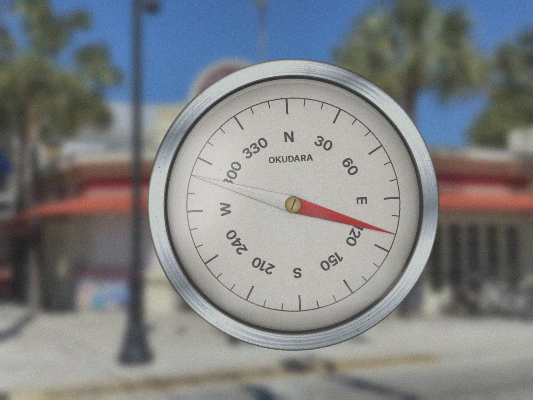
110 (°)
